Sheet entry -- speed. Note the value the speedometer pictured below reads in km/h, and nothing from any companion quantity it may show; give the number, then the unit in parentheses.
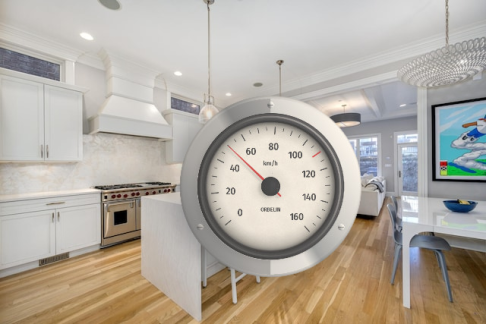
50 (km/h)
